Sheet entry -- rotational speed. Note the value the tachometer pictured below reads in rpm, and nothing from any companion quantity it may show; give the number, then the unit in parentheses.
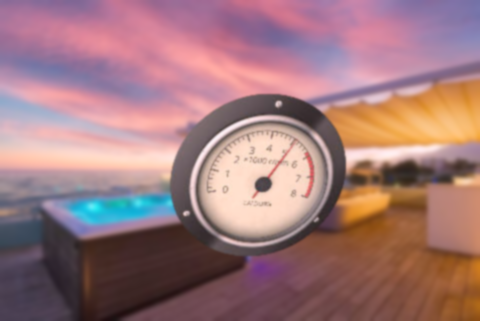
5000 (rpm)
